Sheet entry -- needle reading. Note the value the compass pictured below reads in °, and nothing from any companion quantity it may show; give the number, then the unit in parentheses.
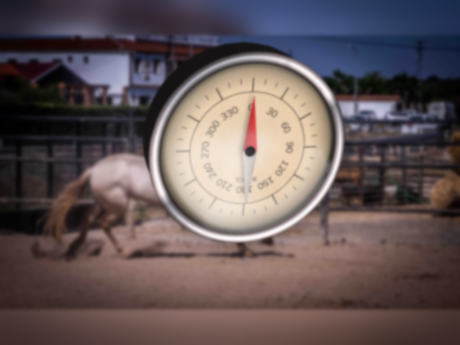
0 (°)
